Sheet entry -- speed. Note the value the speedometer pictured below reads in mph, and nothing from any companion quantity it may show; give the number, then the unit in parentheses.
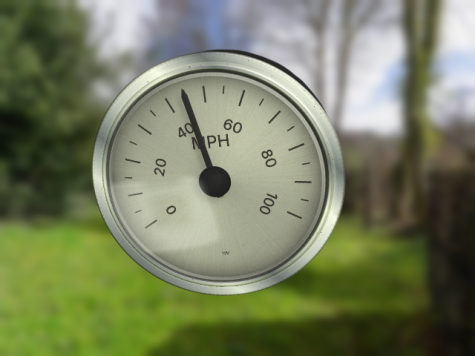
45 (mph)
